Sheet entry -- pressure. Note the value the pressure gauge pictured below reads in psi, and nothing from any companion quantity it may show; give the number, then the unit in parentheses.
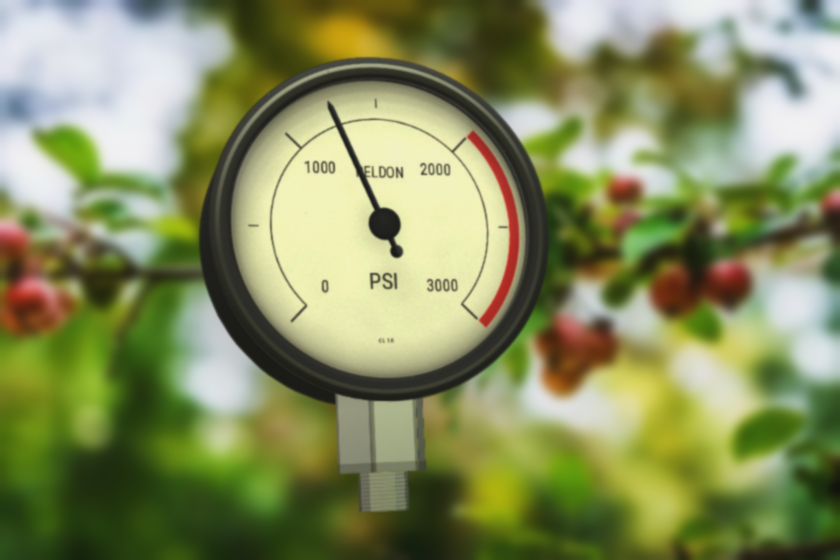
1250 (psi)
